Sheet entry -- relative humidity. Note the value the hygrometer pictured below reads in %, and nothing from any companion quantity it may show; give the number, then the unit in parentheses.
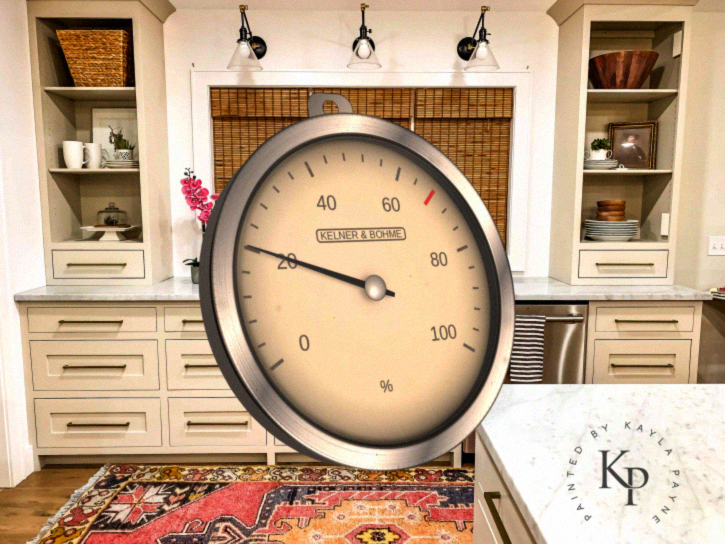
20 (%)
